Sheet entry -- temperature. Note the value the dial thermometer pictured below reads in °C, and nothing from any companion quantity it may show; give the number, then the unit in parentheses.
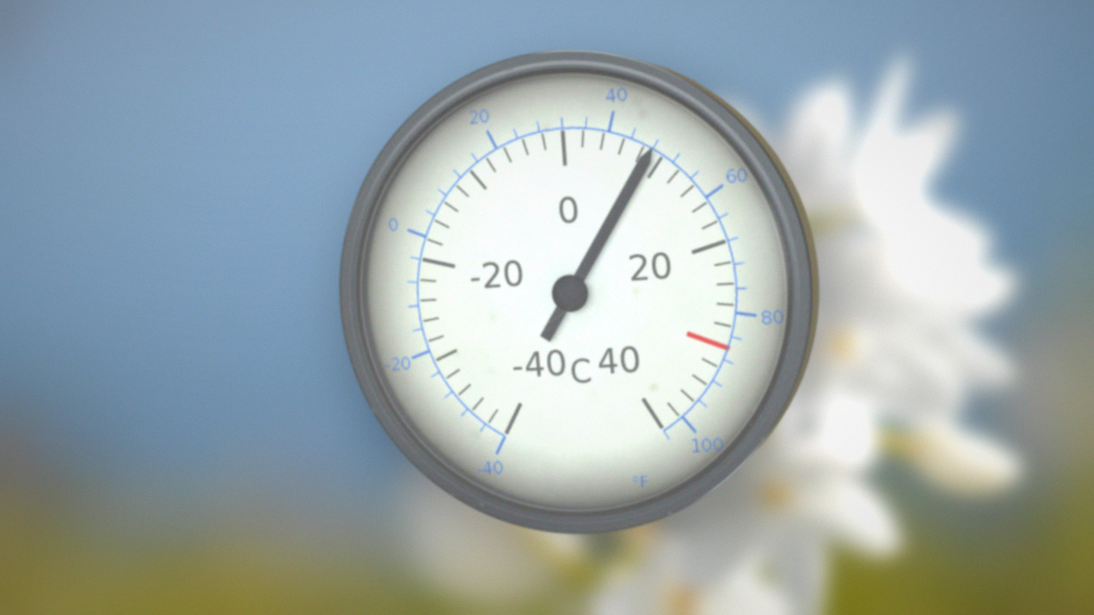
9 (°C)
